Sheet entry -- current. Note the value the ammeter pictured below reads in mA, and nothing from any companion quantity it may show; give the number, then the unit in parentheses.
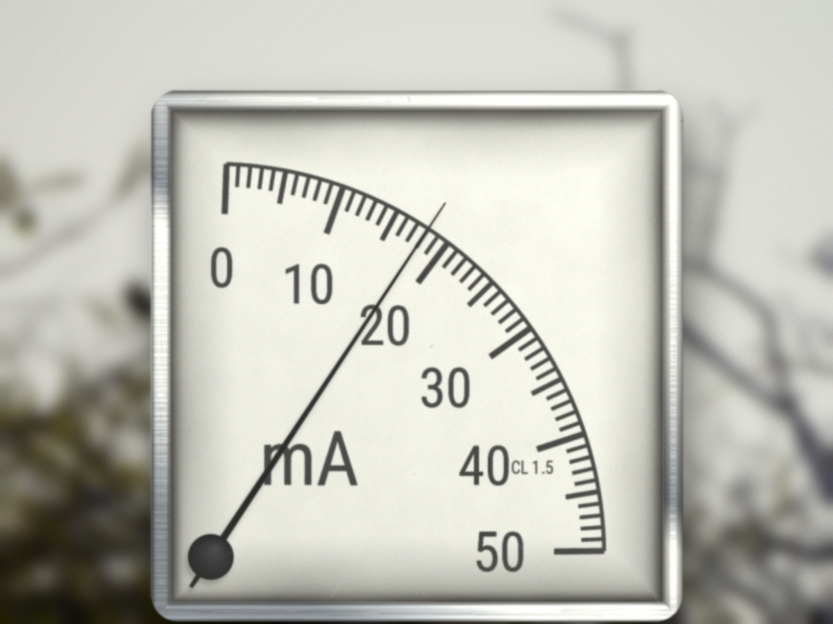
18 (mA)
